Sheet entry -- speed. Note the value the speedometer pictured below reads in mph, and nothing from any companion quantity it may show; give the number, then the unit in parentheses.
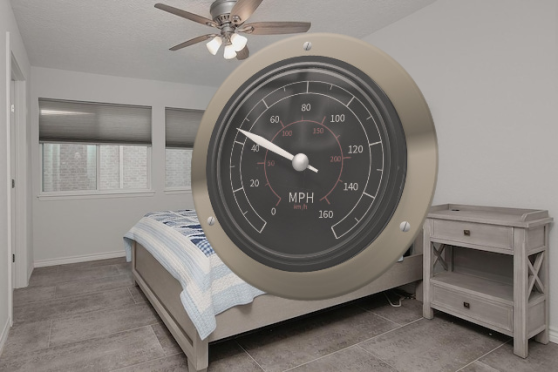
45 (mph)
